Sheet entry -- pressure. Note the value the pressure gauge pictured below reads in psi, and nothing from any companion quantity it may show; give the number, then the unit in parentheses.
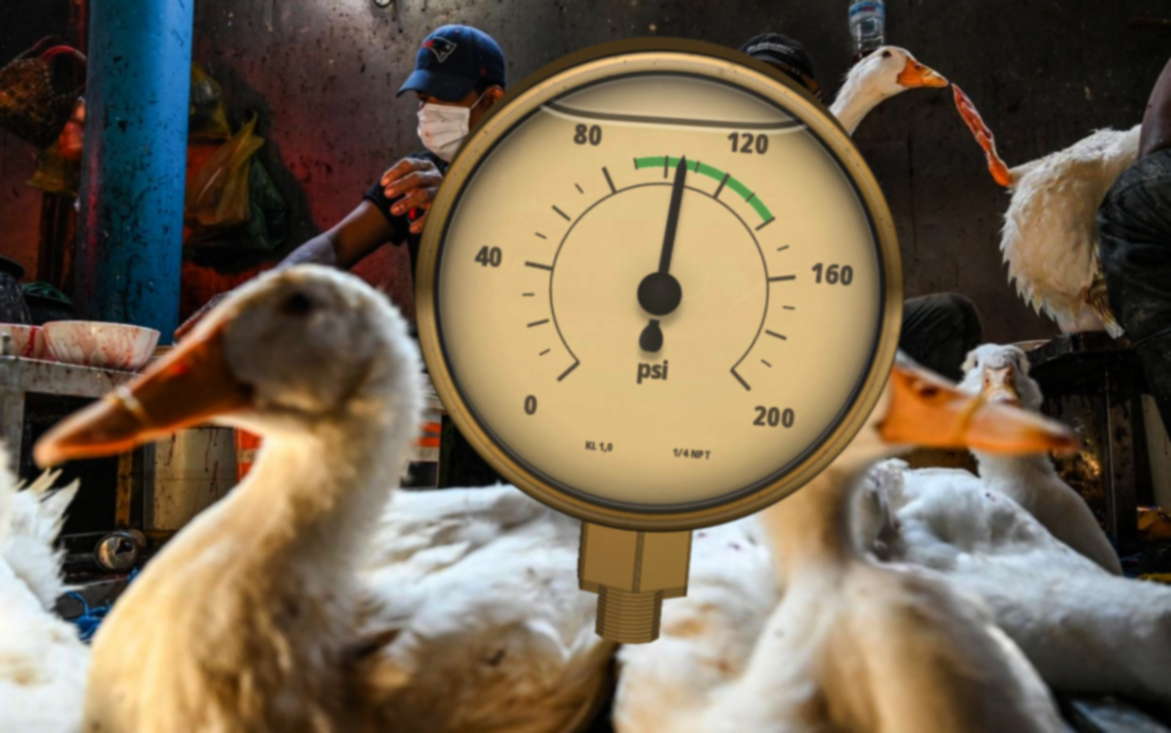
105 (psi)
